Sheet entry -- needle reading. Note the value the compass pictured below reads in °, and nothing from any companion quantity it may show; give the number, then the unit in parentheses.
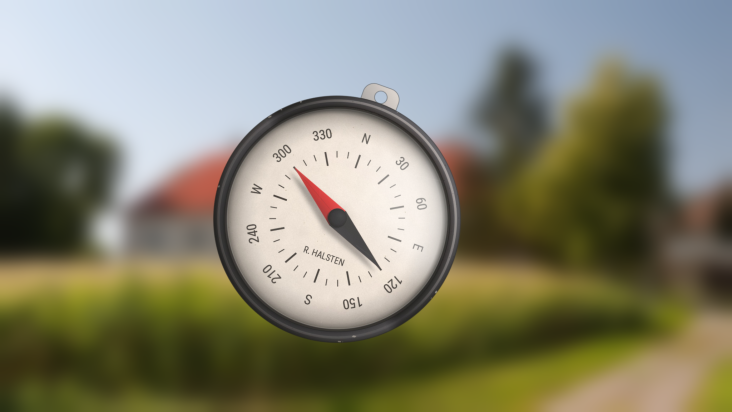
300 (°)
